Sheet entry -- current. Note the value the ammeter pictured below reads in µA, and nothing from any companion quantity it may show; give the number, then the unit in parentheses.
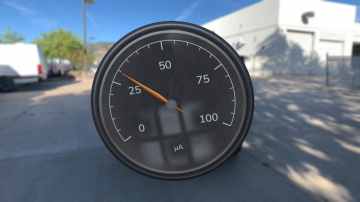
30 (µA)
